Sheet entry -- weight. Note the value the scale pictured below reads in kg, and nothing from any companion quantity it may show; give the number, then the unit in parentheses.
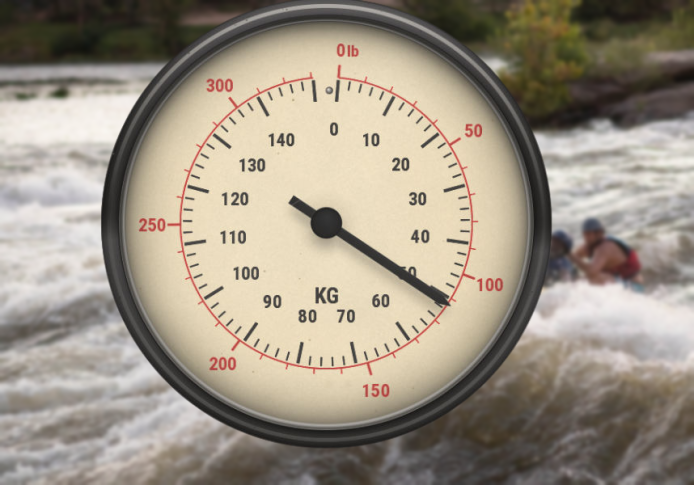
51 (kg)
